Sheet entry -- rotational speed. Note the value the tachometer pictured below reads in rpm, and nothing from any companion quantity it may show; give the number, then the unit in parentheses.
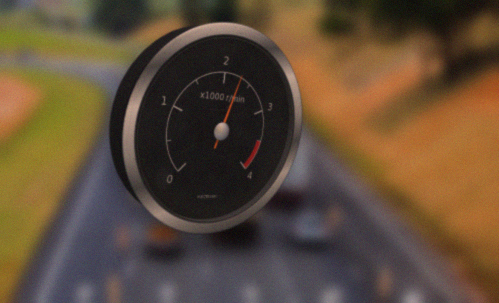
2250 (rpm)
